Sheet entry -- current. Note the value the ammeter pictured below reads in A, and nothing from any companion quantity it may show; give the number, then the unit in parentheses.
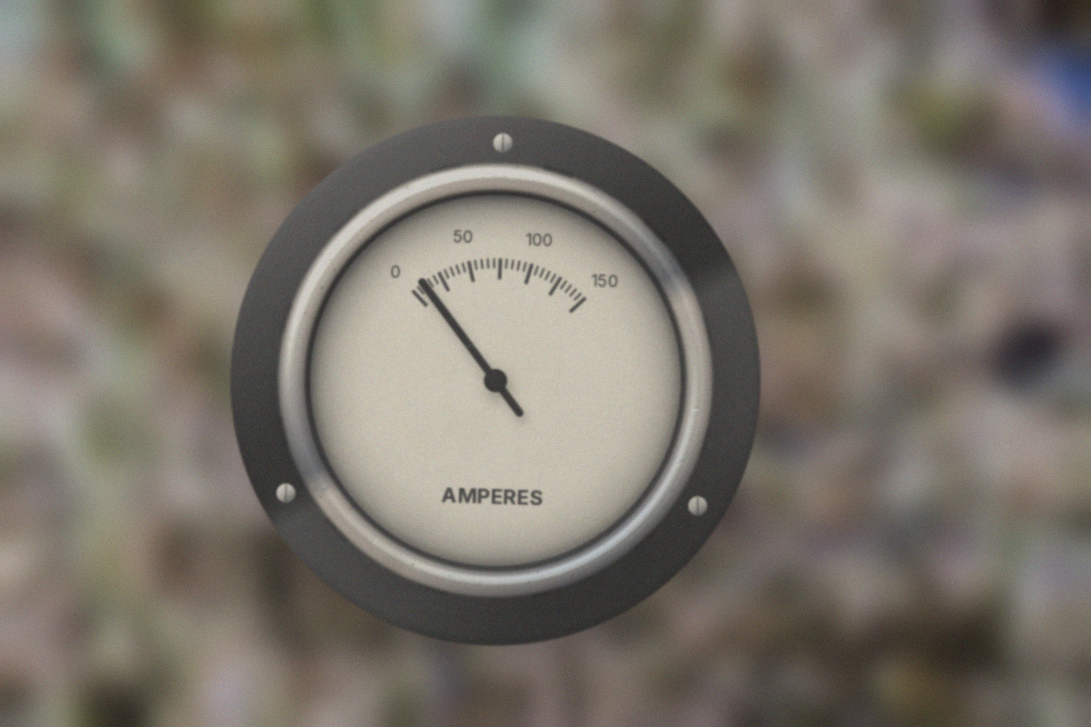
10 (A)
